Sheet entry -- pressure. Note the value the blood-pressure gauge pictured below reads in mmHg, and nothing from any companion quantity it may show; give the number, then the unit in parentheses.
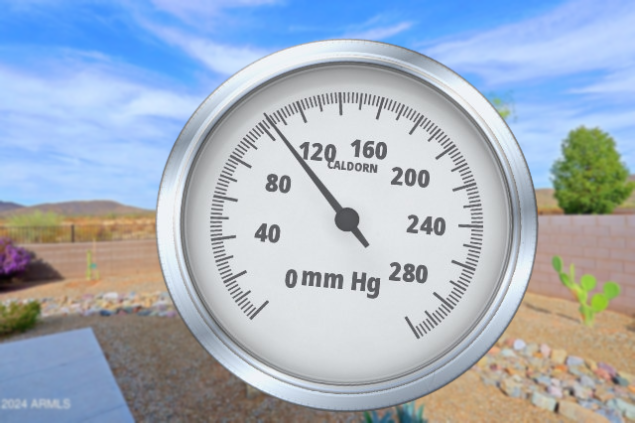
104 (mmHg)
